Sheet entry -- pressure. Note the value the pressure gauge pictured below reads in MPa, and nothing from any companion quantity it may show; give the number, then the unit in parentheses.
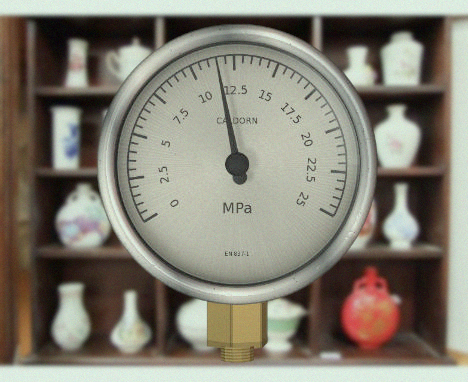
11.5 (MPa)
